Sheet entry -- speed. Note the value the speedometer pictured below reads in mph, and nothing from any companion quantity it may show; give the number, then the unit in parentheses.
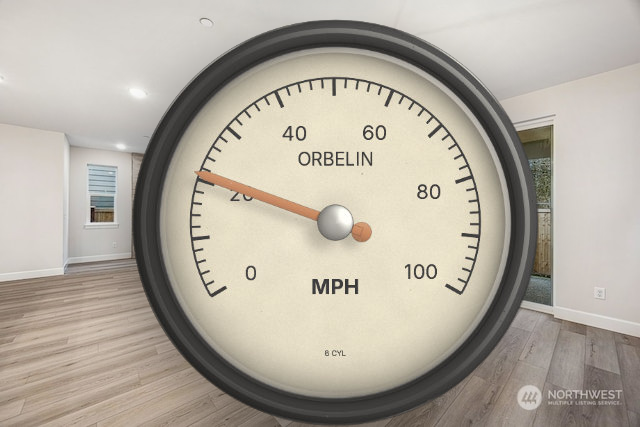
21 (mph)
